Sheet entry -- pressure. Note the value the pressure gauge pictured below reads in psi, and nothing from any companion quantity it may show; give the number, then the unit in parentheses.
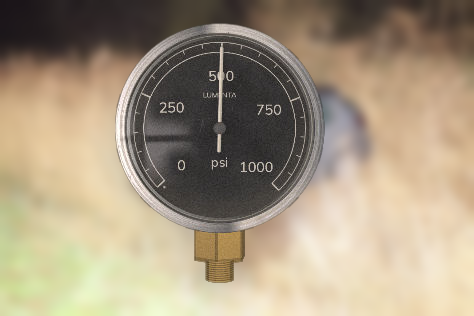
500 (psi)
